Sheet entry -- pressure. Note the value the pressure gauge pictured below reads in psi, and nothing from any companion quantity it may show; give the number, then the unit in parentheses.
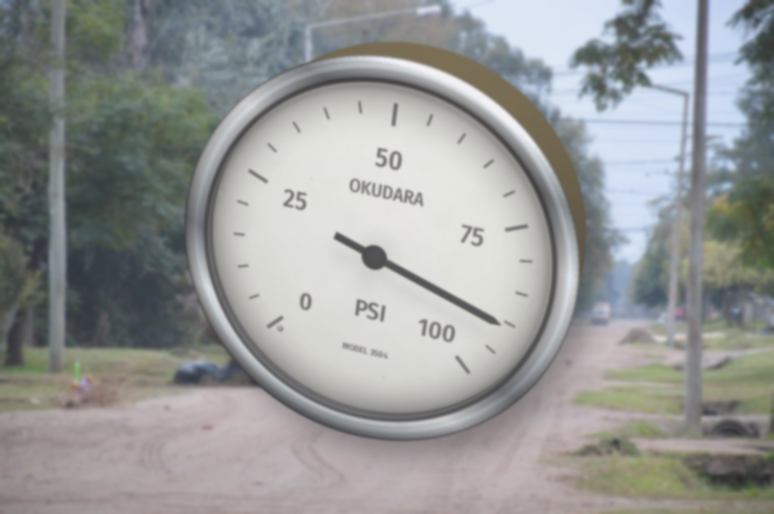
90 (psi)
